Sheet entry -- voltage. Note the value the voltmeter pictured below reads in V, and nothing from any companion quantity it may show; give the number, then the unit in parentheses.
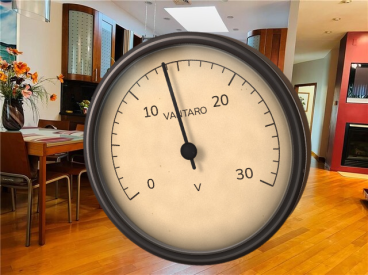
14 (V)
